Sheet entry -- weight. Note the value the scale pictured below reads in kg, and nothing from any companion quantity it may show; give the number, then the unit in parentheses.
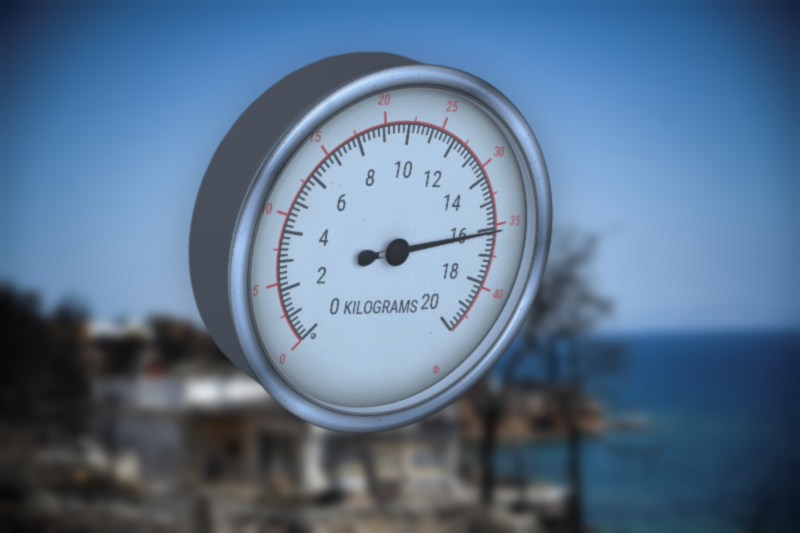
16 (kg)
